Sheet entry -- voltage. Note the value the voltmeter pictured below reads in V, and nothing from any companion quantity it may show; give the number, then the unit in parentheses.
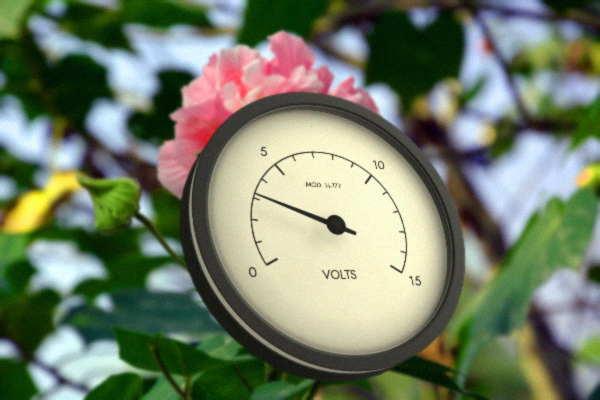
3 (V)
